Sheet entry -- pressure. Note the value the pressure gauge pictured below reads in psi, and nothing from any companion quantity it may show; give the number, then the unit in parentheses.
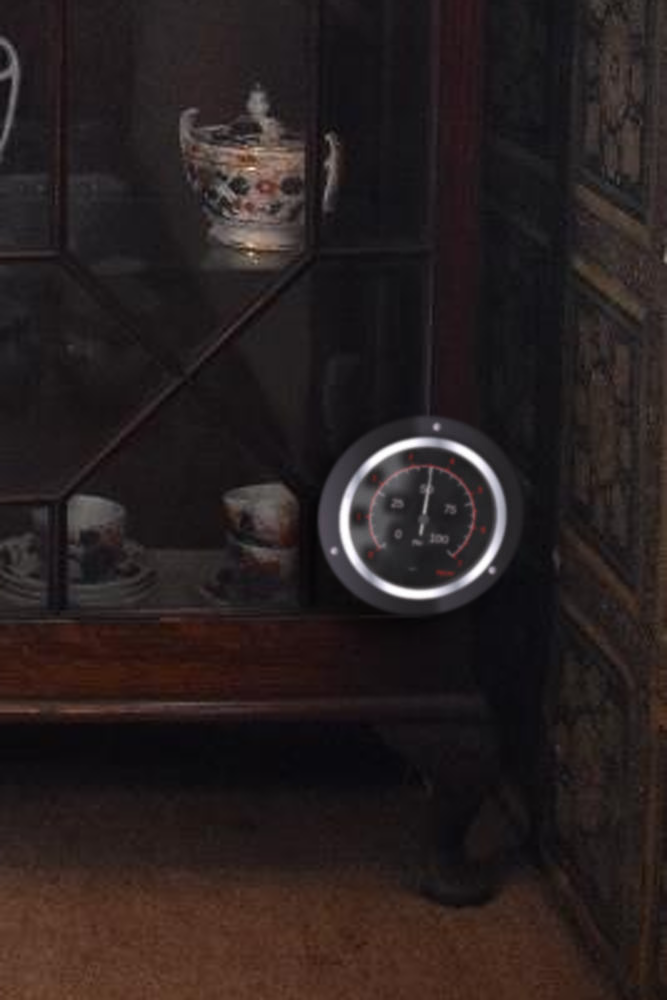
50 (psi)
